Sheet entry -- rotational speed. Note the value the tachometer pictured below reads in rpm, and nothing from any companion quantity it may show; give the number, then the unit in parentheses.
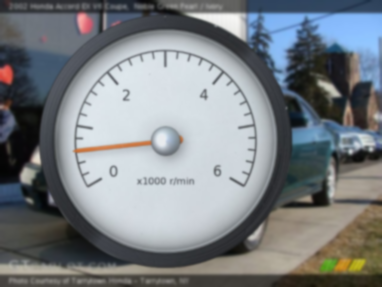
600 (rpm)
